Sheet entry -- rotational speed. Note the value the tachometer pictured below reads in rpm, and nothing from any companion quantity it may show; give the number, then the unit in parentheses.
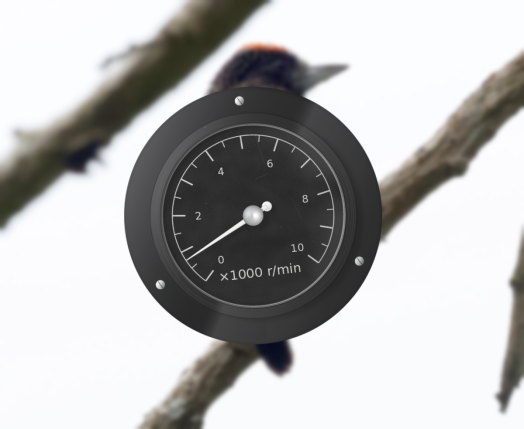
750 (rpm)
